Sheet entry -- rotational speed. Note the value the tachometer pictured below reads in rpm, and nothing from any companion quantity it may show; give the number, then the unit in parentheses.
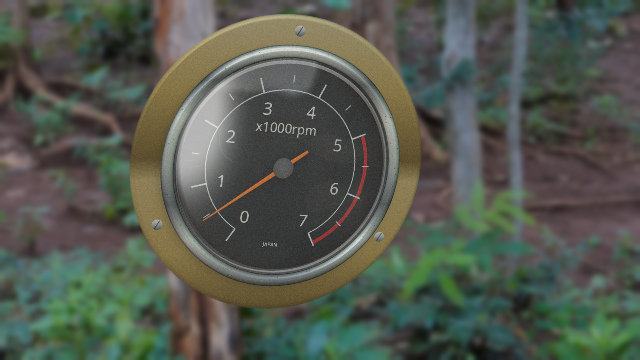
500 (rpm)
